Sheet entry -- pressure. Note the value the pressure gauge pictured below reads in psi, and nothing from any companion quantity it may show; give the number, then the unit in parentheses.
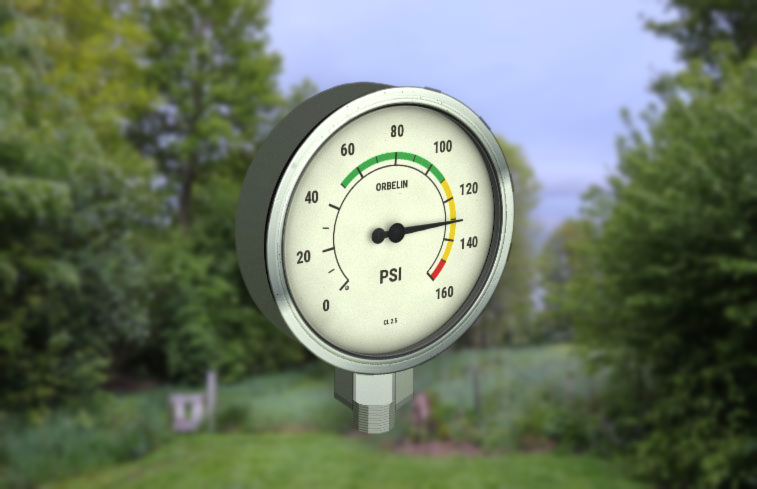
130 (psi)
